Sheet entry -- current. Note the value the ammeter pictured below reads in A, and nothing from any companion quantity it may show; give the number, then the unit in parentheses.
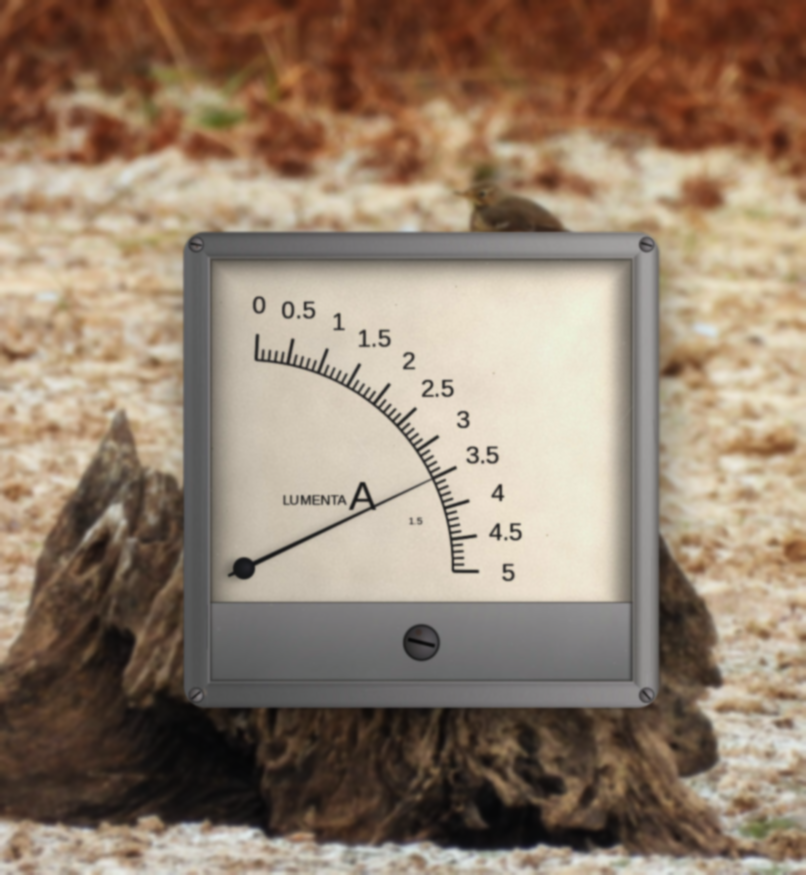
3.5 (A)
